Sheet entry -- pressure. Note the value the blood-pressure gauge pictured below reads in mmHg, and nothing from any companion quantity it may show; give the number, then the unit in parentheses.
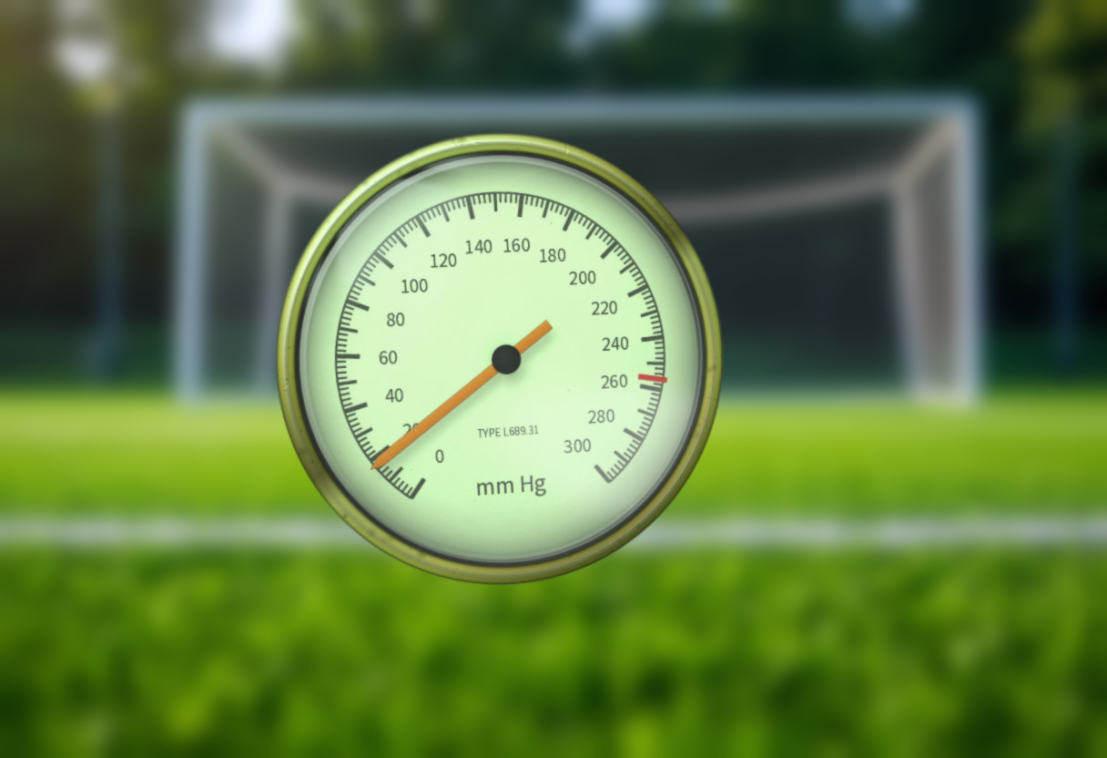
18 (mmHg)
